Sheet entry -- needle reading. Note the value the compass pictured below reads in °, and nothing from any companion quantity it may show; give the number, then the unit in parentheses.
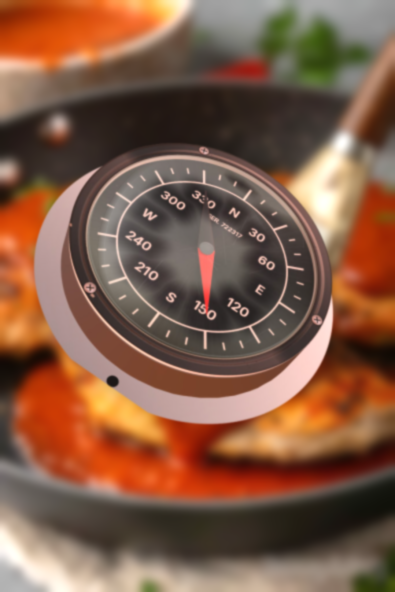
150 (°)
